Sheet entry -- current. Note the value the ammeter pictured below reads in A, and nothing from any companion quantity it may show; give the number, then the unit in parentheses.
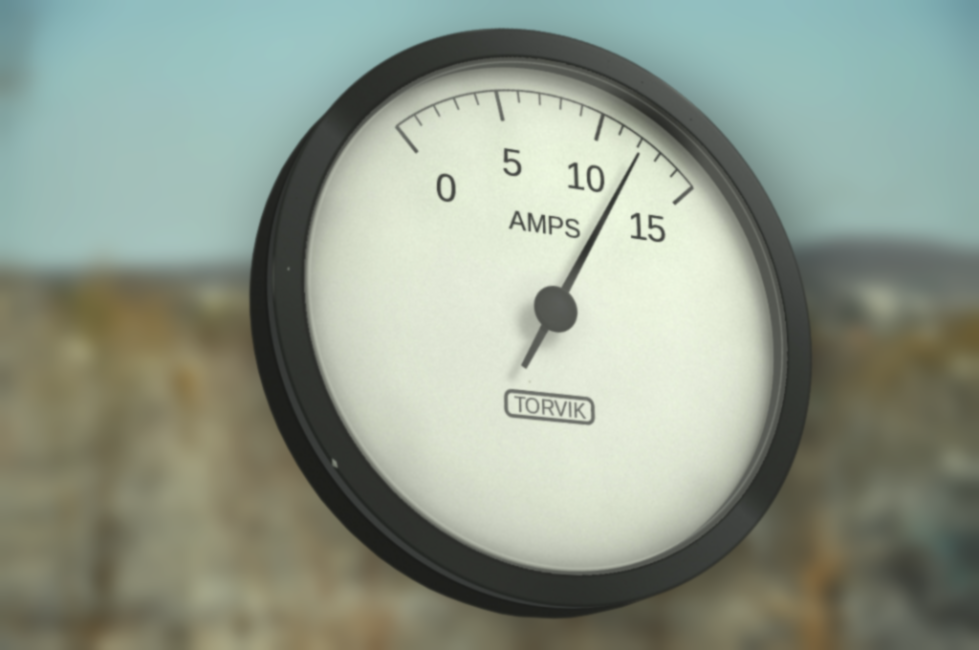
12 (A)
